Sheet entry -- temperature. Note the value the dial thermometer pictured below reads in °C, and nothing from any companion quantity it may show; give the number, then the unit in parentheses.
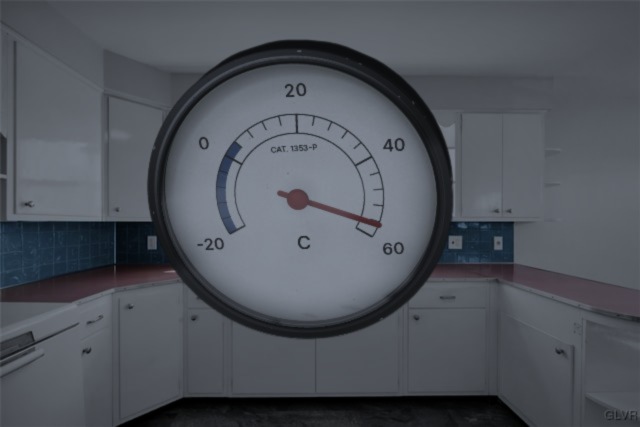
56 (°C)
